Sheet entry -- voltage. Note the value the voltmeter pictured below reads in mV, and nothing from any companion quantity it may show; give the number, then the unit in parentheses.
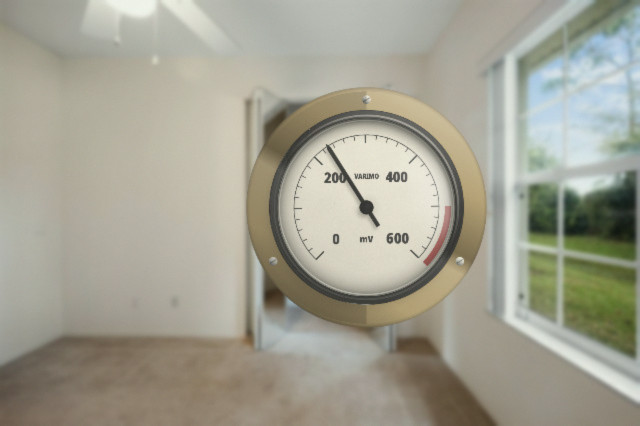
230 (mV)
